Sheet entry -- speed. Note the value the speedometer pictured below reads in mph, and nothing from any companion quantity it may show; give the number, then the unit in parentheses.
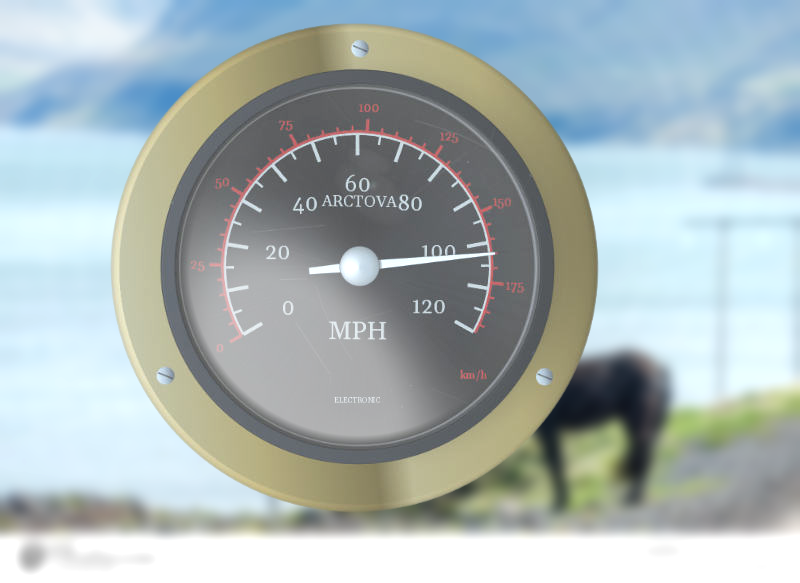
102.5 (mph)
